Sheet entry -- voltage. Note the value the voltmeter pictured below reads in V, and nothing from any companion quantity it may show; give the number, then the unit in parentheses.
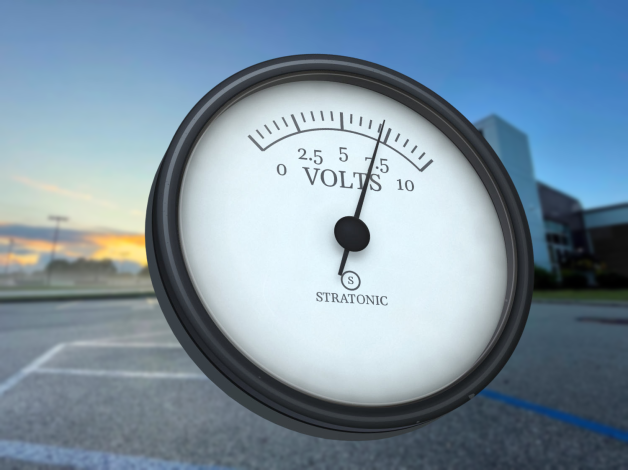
7 (V)
